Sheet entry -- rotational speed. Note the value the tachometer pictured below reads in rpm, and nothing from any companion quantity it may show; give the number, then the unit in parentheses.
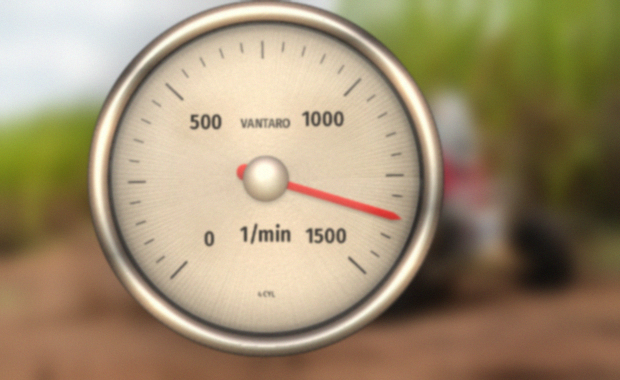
1350 (rpm)
